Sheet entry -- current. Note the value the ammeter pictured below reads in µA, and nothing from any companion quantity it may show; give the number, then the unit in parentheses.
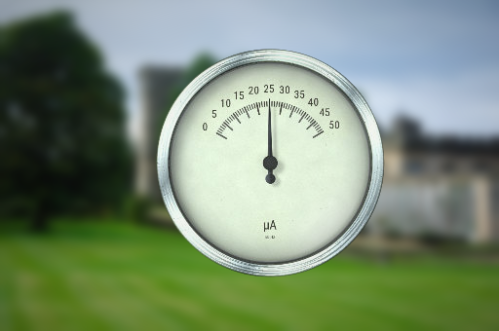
25 (µA)
